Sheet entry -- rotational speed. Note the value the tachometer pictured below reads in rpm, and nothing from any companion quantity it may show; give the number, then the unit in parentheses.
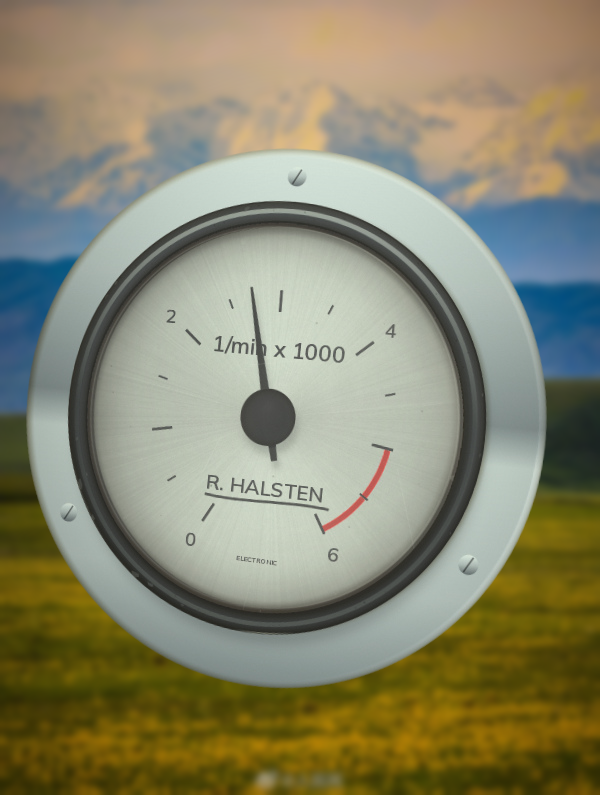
2750 (rpm)
